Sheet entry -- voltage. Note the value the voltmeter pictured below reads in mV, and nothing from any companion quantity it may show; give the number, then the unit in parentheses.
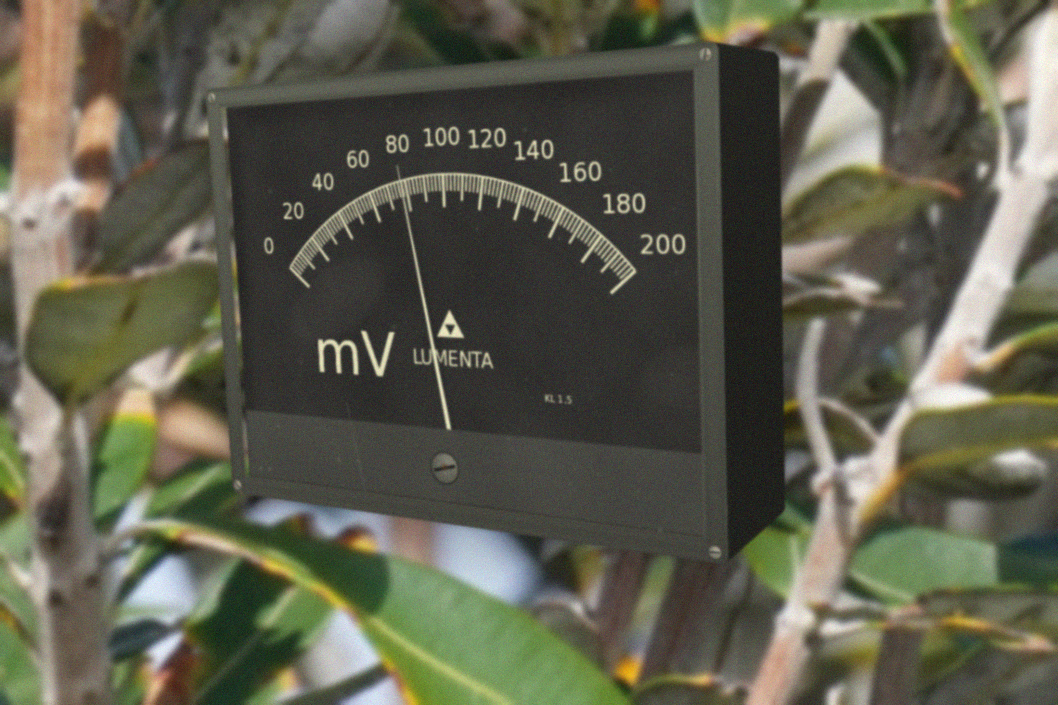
80 (mV)
